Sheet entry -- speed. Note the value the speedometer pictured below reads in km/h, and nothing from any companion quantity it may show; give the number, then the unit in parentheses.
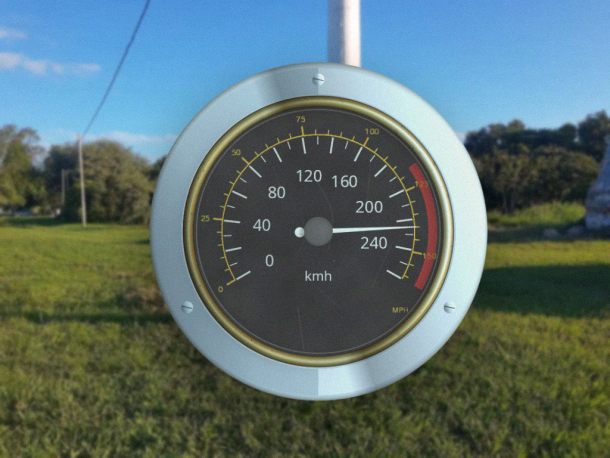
225 (km/h)
